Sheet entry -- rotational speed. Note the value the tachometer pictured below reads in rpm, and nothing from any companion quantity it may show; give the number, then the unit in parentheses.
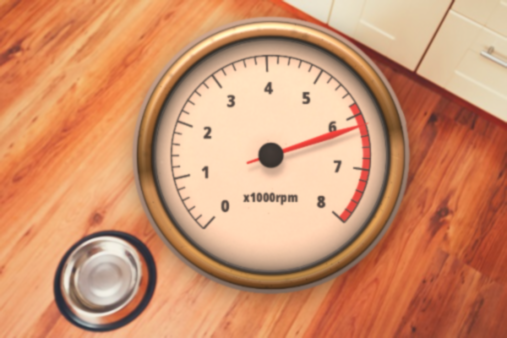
6200 (rpm)
